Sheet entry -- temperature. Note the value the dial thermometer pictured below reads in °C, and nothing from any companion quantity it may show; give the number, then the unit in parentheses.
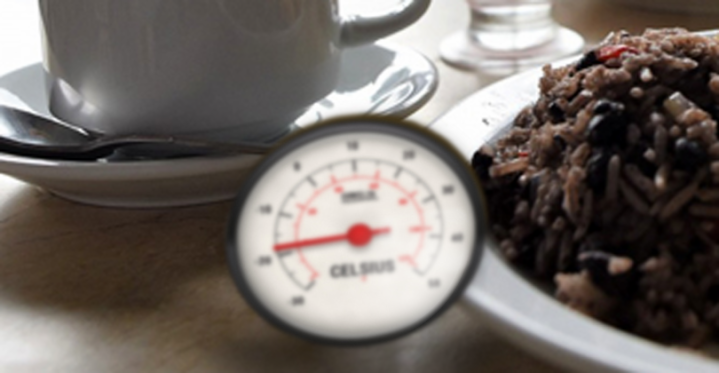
-17.5 (°C)
